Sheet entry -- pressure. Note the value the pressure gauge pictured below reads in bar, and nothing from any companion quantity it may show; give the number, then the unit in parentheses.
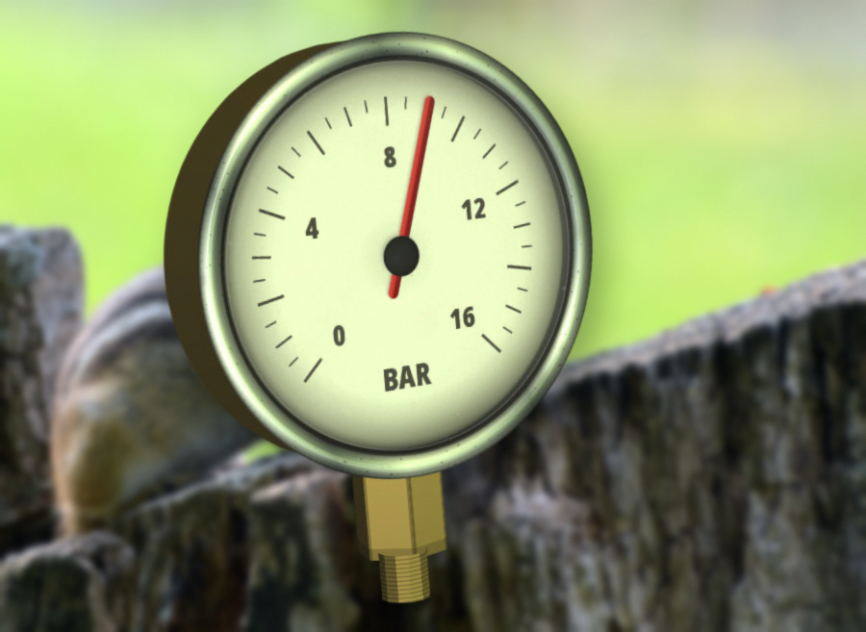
9 (bar)
